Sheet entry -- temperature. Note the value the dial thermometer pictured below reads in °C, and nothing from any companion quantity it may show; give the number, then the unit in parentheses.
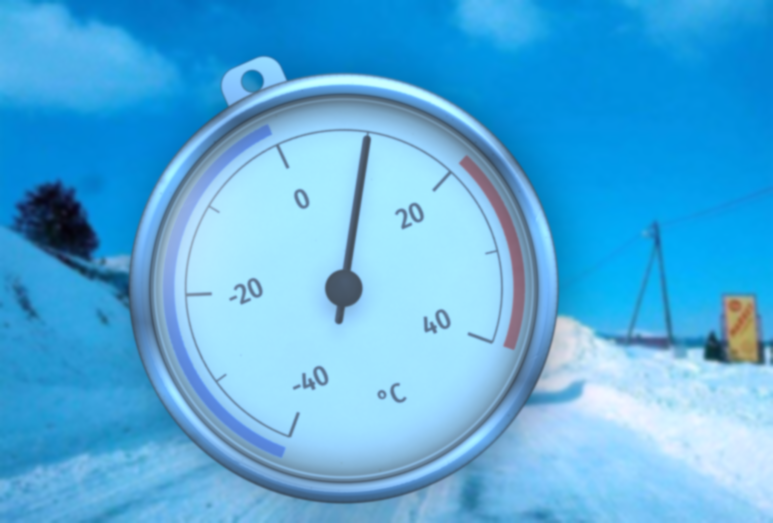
10 (°C)
